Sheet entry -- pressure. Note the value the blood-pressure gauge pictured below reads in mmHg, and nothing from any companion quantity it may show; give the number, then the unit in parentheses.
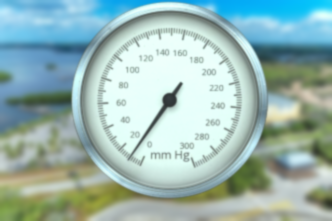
10 (mmHg)
